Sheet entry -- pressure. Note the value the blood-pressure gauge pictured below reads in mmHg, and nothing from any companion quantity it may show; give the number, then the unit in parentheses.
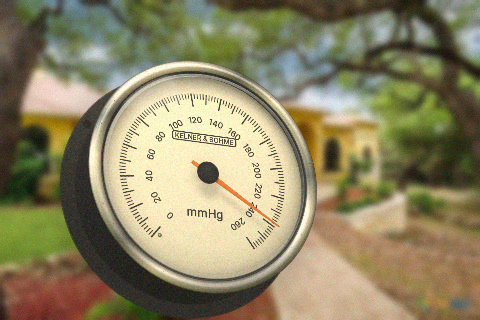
240 (mmHg)
